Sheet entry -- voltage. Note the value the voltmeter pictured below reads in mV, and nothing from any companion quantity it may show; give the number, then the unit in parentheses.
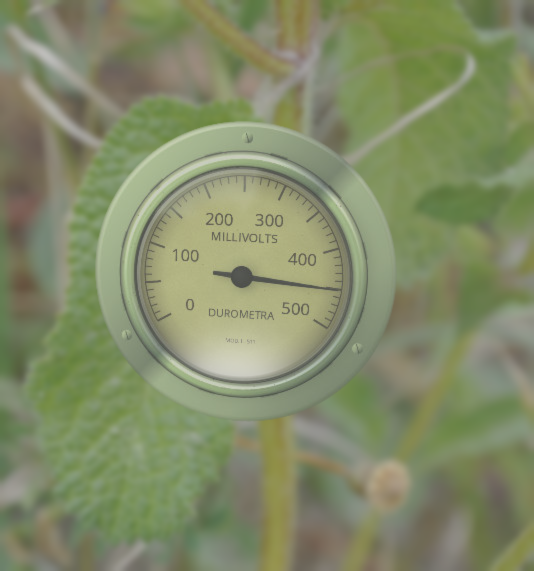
450 (mV)
